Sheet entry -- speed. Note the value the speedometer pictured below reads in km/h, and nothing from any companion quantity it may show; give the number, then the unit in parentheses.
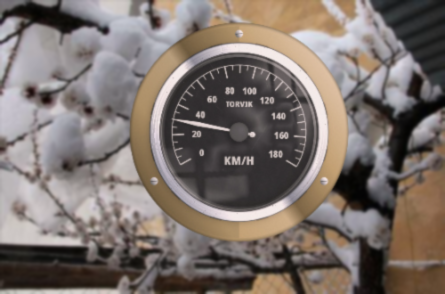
30 (km/h)
